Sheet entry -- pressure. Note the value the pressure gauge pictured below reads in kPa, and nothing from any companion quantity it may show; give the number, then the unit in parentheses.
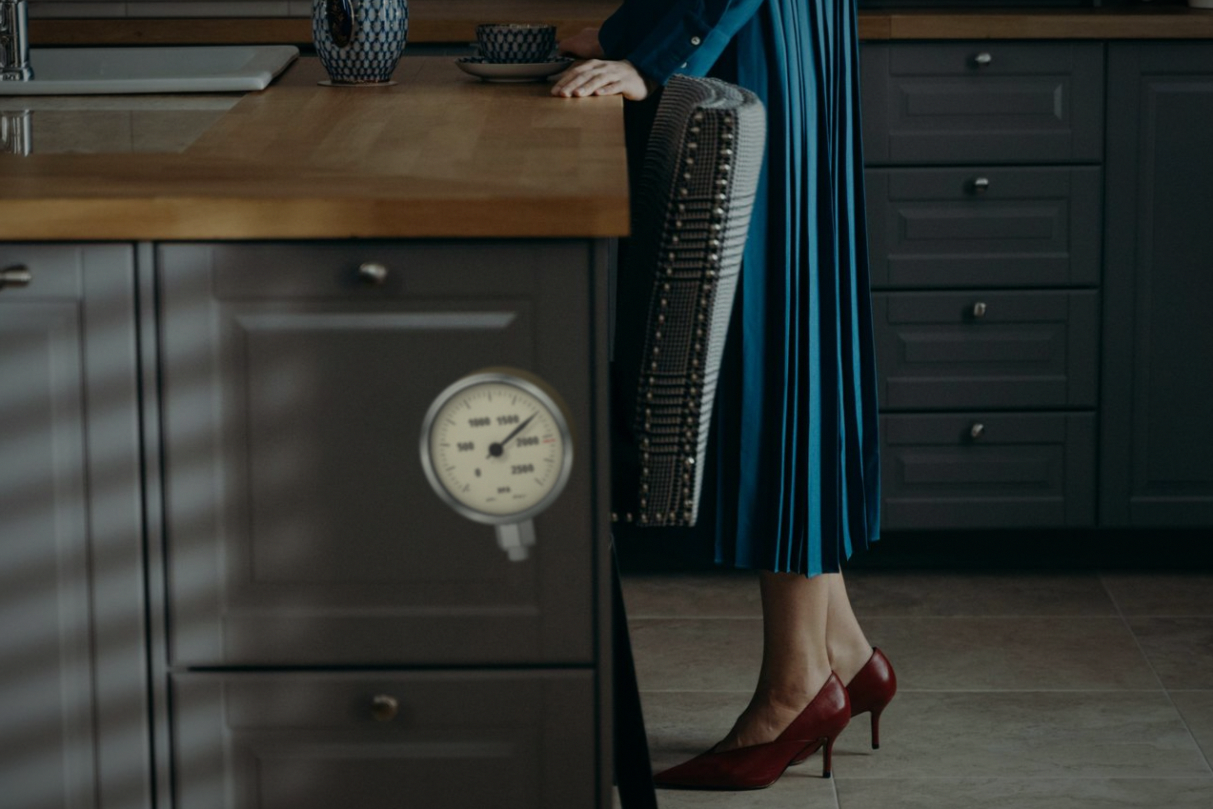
1750 (kPa)
